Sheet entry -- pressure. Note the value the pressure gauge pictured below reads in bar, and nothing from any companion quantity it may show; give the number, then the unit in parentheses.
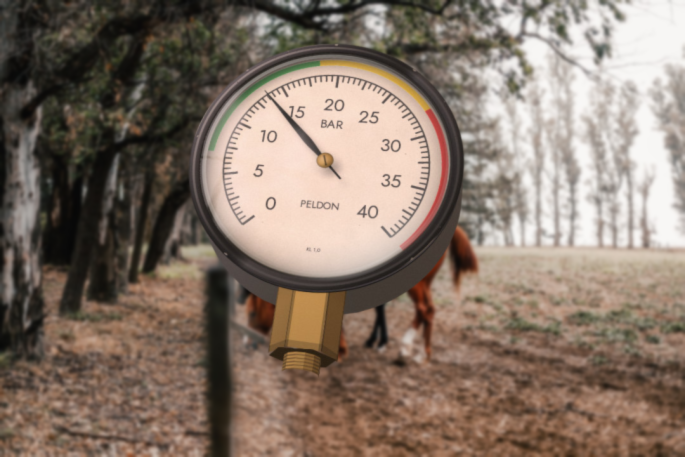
13.5 (bar)
